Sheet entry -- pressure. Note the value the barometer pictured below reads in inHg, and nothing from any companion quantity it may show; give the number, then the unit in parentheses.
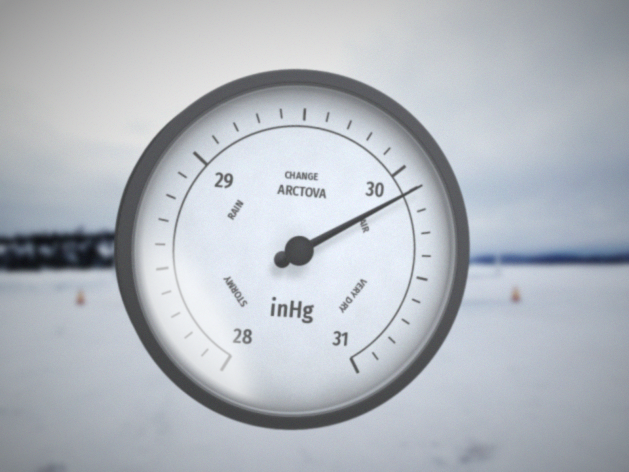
30.1 (inHg)
